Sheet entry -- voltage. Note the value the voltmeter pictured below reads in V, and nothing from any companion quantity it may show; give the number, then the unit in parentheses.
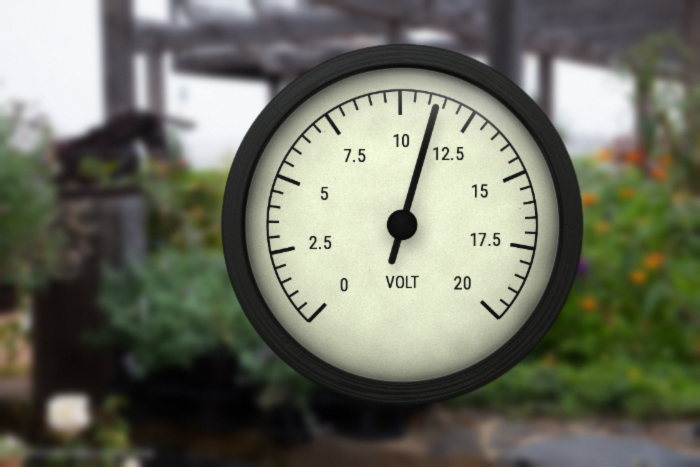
11.25 (V)
